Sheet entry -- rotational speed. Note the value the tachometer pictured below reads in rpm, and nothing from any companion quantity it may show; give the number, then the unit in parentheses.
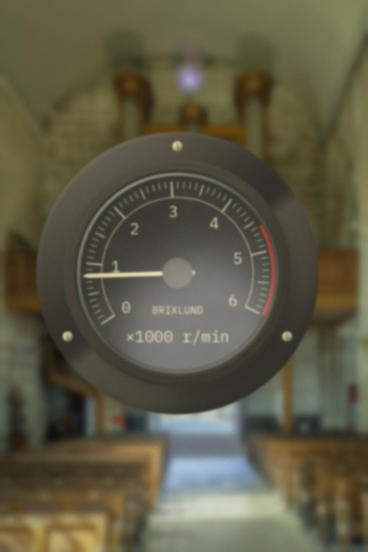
800 (rpm)
